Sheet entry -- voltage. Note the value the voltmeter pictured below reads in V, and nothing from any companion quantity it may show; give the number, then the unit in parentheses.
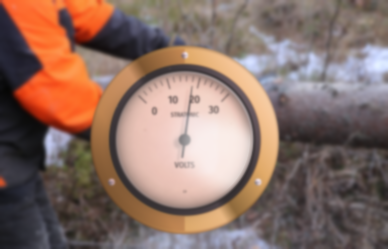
18 (V)
